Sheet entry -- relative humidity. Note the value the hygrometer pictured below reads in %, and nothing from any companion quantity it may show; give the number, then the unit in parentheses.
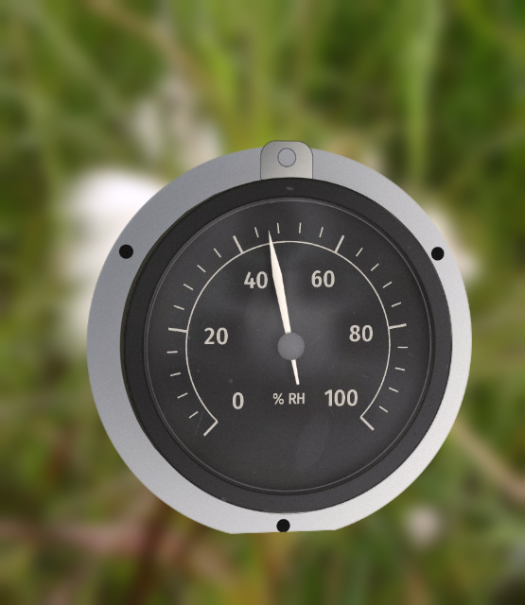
46 (%)
